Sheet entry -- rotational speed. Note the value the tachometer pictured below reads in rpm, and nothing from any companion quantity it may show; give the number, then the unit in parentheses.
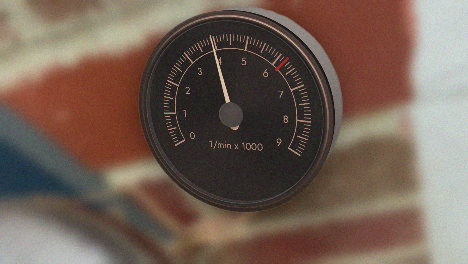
4000 (rpm)
